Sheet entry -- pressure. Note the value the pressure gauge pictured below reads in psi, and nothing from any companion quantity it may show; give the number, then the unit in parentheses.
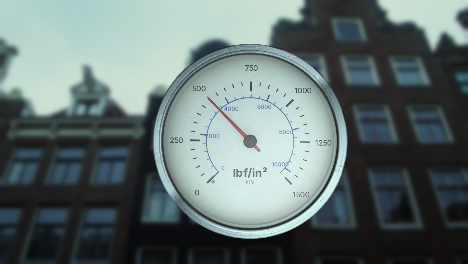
500 (psi)
